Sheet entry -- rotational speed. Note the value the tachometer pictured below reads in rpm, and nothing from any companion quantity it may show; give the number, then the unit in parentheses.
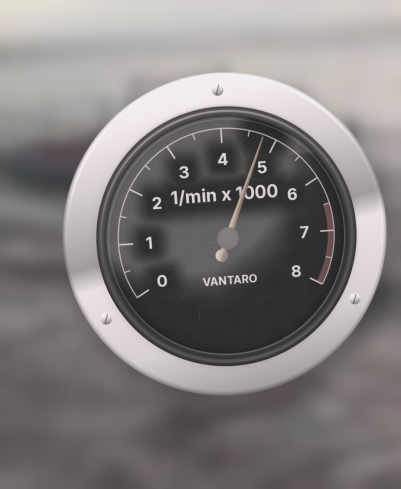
4750 (rpm)
